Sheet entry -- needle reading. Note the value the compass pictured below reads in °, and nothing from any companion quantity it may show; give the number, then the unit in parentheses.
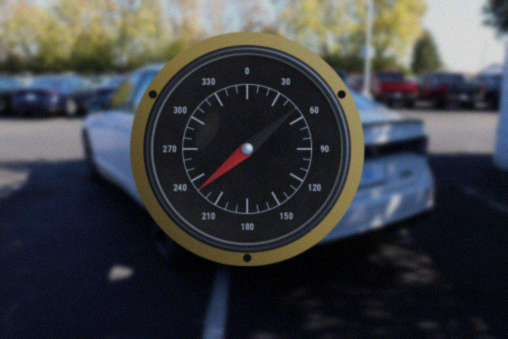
230 (°)
